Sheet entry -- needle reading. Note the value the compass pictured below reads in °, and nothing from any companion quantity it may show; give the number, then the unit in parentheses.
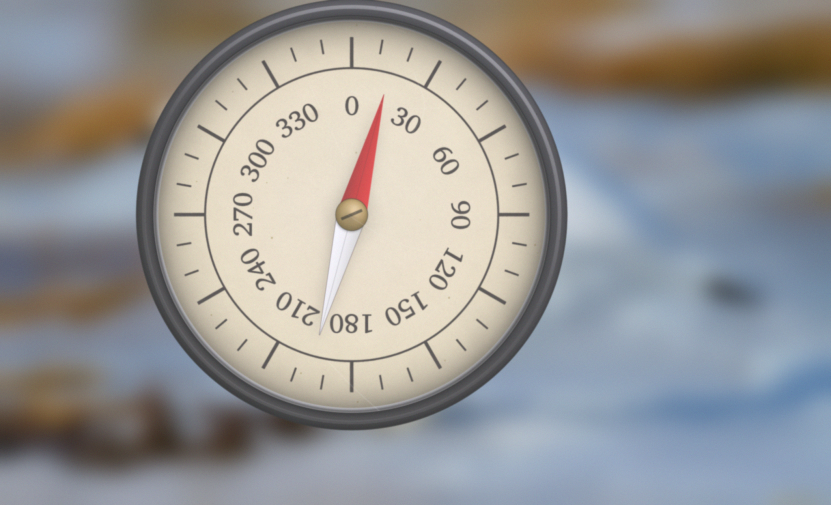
15 (°)
